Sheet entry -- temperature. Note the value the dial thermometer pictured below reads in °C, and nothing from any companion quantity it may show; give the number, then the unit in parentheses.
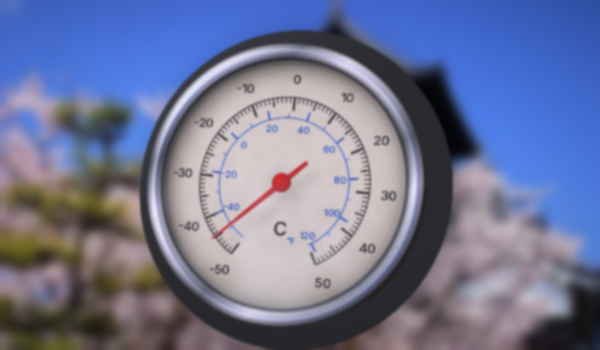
-45 (°C)
